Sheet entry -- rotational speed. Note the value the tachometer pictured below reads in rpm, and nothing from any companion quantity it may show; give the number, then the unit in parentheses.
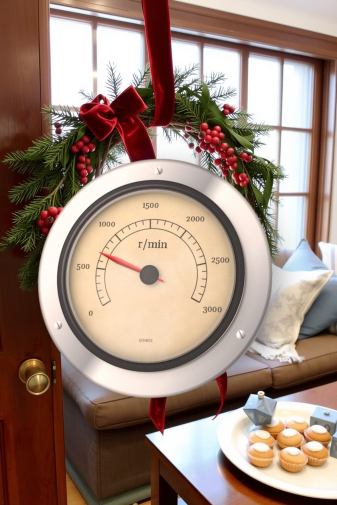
700 (rpm)
